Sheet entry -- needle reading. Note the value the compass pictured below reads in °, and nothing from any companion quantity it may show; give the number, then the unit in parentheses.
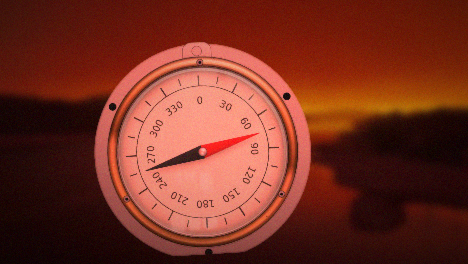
75 (°)
